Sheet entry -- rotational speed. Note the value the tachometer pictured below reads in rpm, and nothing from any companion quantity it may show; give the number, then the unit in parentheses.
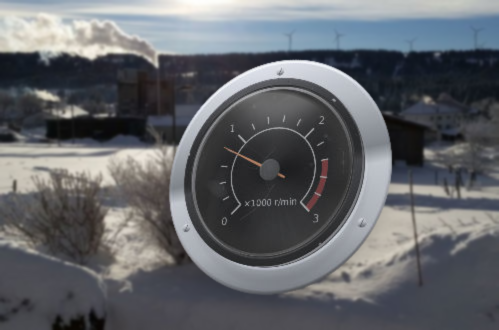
800 (rpm)
